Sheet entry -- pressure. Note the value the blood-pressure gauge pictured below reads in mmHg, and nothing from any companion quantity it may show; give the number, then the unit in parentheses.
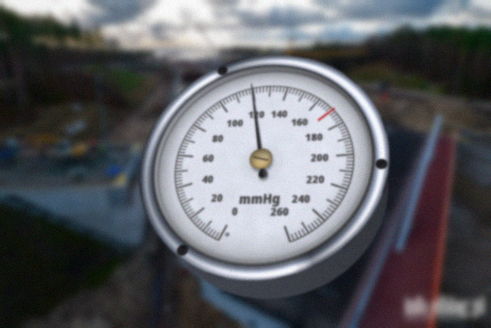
120 (mmHg)
